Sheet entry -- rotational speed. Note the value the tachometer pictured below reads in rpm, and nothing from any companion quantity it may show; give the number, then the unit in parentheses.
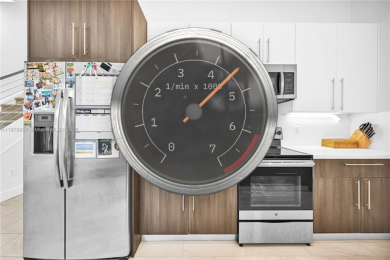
4500 (rpm)
